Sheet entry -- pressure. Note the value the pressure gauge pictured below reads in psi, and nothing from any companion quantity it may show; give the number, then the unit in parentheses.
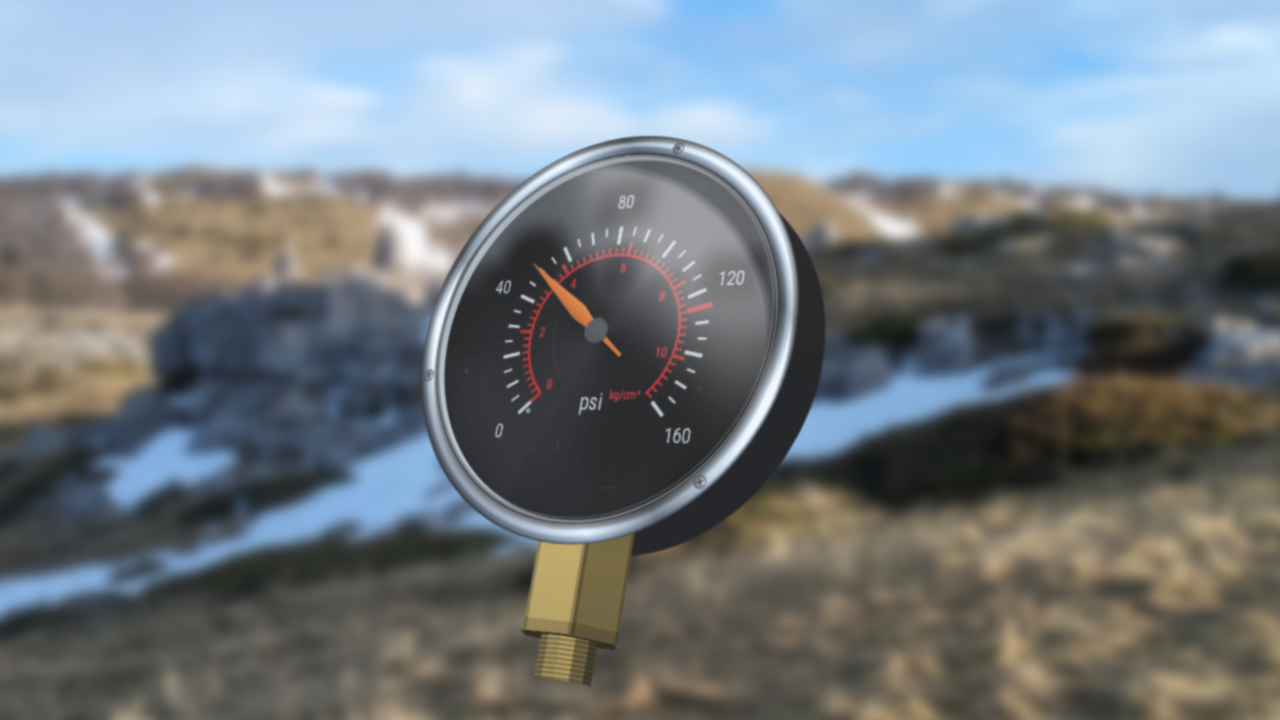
50 (psi)
